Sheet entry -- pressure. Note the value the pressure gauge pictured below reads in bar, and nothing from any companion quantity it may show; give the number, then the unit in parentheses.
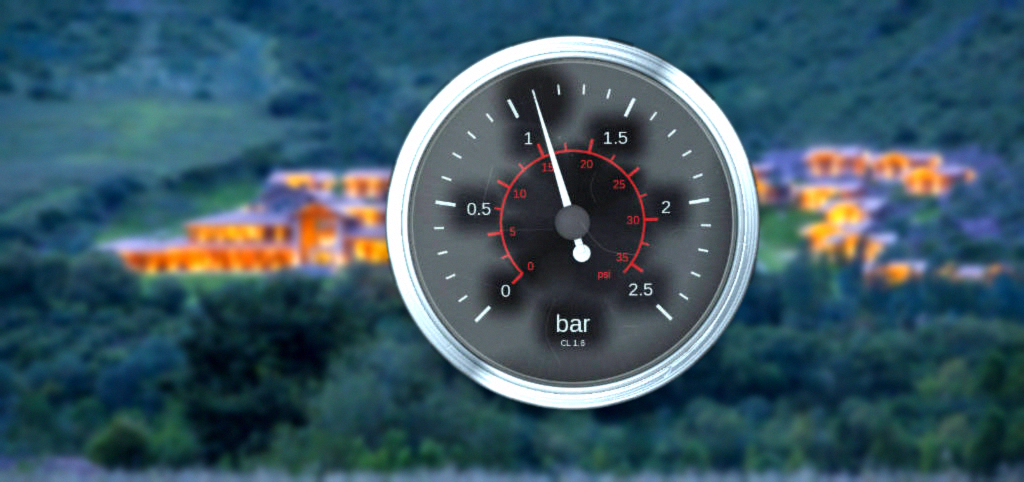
1.1 (bar)
